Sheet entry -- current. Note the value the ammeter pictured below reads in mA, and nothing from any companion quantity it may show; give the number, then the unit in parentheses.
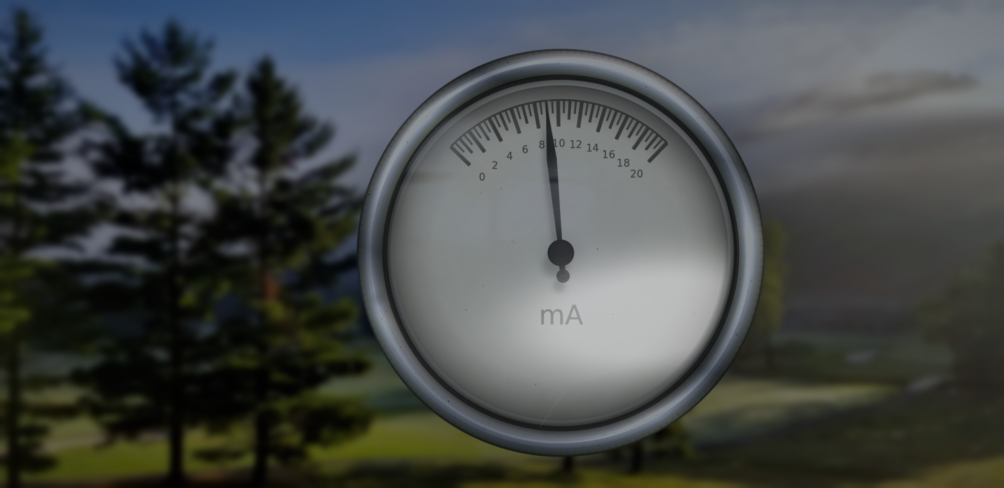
9 (mA)
